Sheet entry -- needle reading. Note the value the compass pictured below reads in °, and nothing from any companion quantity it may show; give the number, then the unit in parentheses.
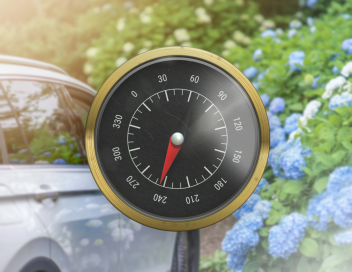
245 (°)
